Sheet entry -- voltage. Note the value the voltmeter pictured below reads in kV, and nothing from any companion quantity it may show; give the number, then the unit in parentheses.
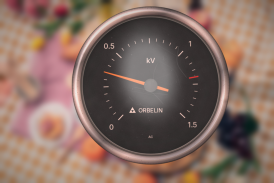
0.35 (kV)
